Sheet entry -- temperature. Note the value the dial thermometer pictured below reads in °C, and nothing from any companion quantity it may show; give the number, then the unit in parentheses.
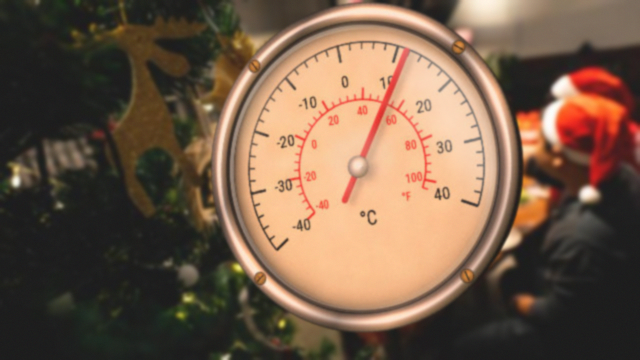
12 (°C)
